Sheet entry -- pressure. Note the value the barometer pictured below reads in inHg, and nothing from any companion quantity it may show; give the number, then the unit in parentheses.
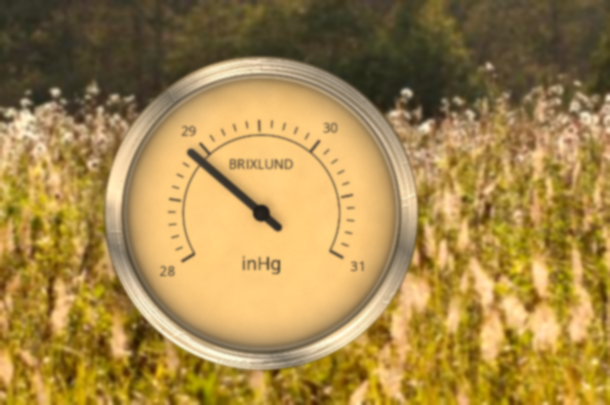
28.9 (inHg)
